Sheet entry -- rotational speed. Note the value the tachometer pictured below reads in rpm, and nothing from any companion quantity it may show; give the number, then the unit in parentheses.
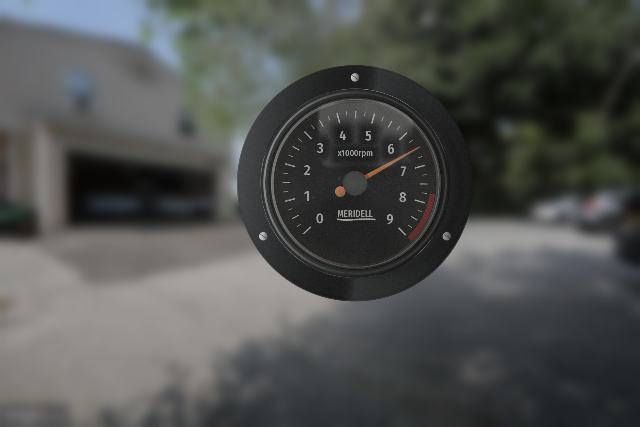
6500 (rpm)
